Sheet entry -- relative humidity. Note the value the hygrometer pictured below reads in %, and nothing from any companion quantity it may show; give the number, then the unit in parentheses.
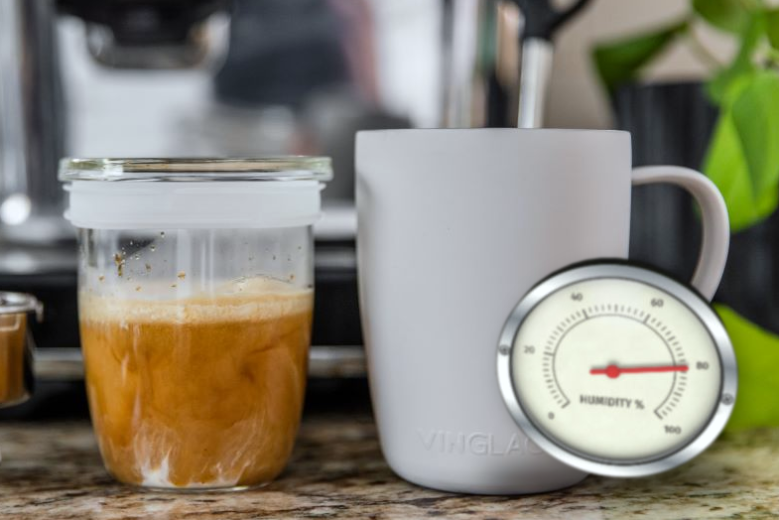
80 (%)
